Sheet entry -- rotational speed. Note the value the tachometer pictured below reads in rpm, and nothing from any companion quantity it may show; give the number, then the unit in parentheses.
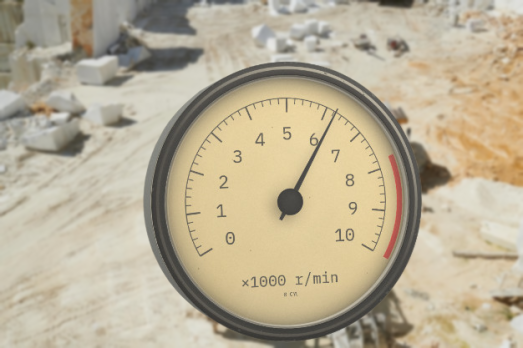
6200 (rpm)
